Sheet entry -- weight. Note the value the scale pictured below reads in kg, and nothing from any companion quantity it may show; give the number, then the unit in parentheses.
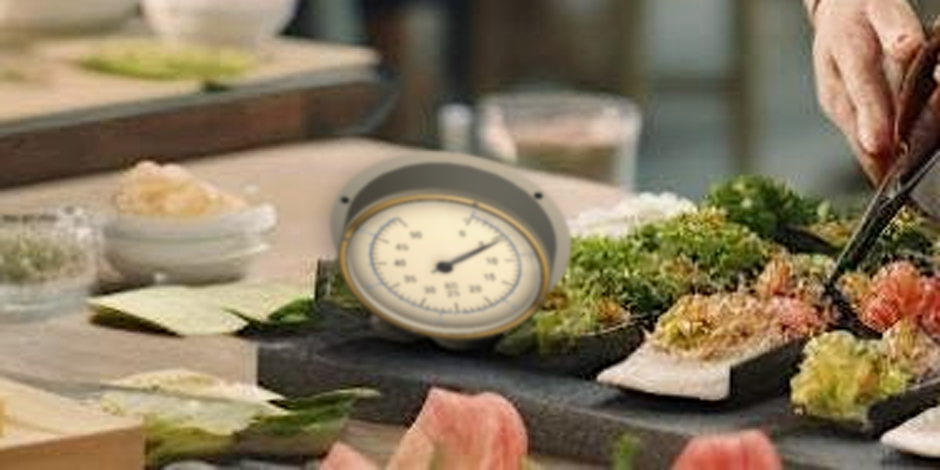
5 (kg)
